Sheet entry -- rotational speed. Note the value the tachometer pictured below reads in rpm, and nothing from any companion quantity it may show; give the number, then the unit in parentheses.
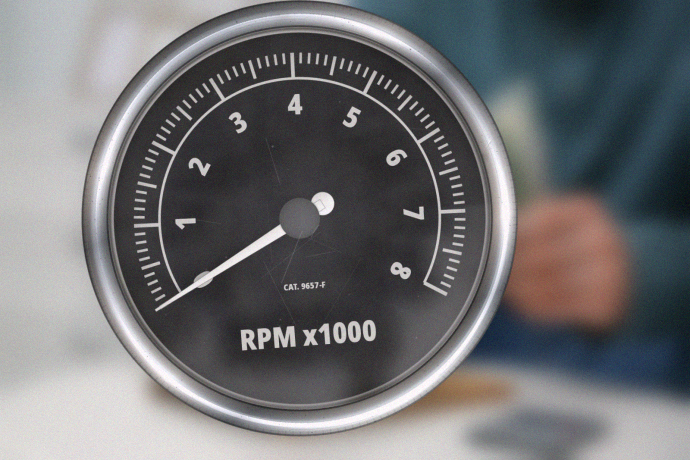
0 (rpm)
